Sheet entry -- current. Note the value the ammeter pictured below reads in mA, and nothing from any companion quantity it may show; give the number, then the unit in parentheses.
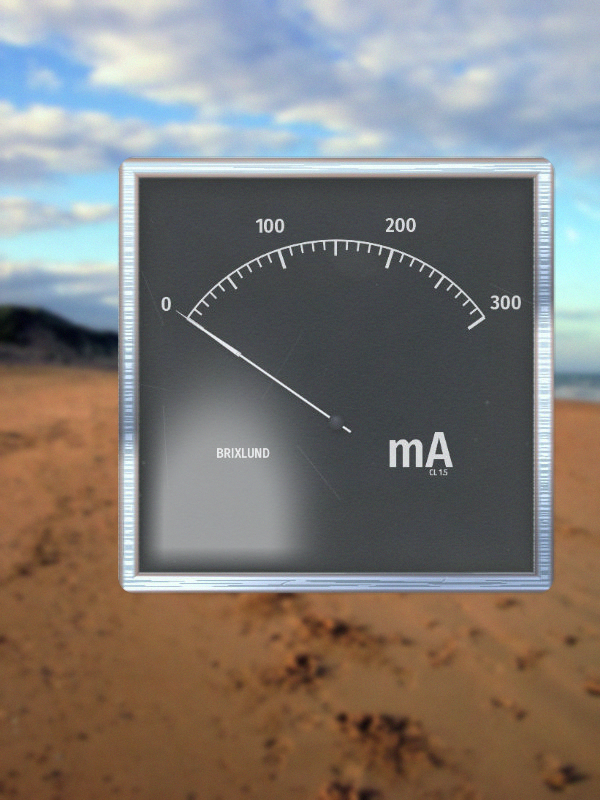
0 (mA)
